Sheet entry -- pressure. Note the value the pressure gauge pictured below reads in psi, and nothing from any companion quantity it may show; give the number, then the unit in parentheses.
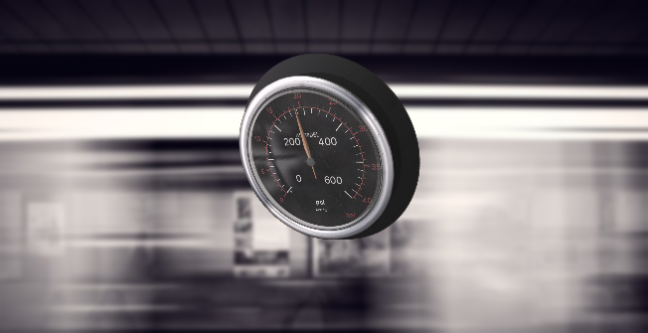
280 (psi)
